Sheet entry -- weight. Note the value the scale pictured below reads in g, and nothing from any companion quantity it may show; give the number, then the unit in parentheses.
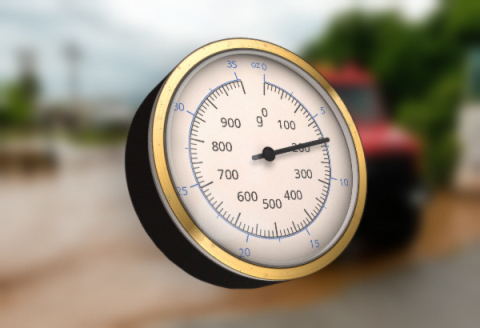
200 (g)
